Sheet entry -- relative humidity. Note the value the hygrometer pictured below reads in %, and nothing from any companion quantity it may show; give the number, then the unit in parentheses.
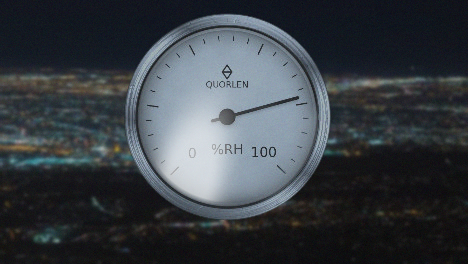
78 (%)
